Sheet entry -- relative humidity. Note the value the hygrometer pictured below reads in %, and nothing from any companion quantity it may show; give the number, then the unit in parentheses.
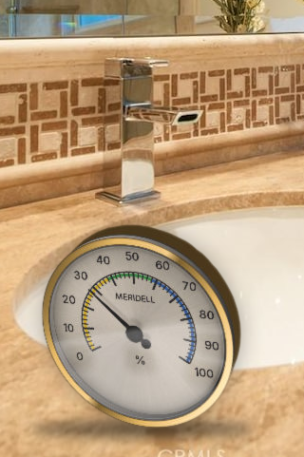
30 (%)
